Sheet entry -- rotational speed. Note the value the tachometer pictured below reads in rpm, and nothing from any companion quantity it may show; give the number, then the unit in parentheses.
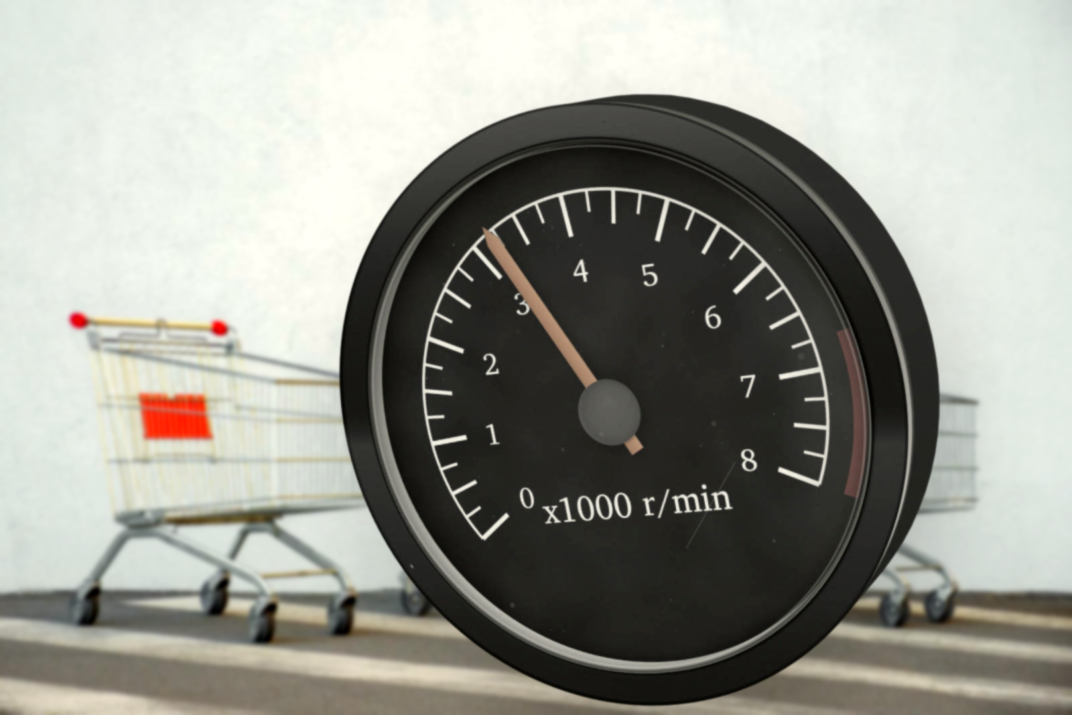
3250 (rpm)
